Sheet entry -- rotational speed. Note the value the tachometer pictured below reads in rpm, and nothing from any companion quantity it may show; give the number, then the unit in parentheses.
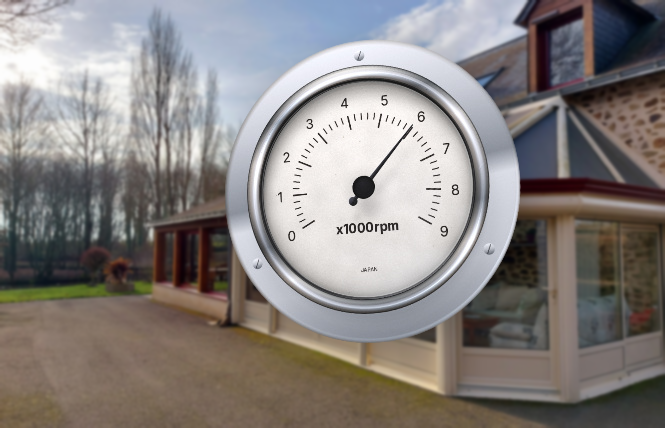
6000 (rpm)
